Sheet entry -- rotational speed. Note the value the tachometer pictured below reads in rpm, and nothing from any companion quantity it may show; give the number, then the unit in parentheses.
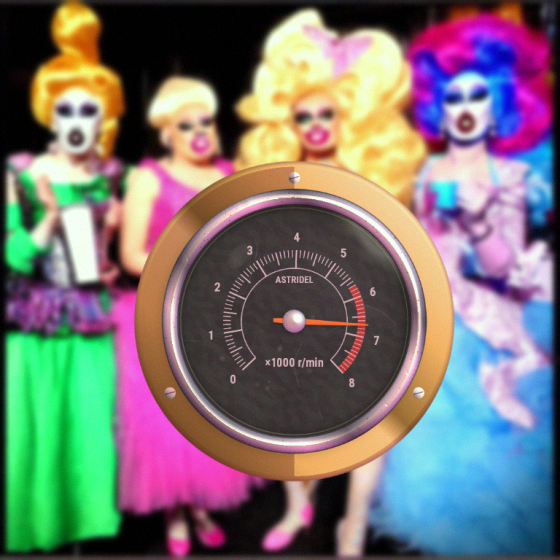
6700 (rpm)
